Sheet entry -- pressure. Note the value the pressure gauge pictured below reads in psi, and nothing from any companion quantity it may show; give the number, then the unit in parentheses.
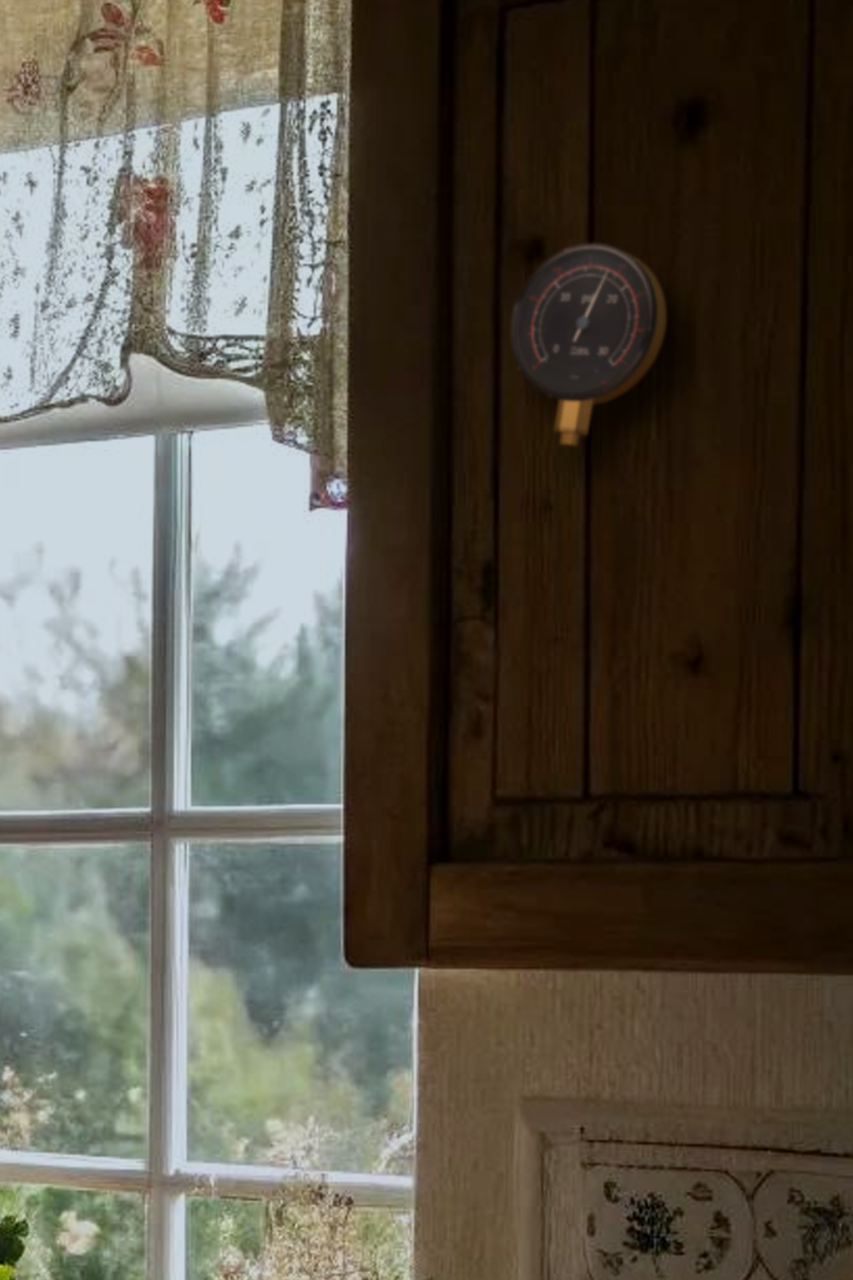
17 (psi)
